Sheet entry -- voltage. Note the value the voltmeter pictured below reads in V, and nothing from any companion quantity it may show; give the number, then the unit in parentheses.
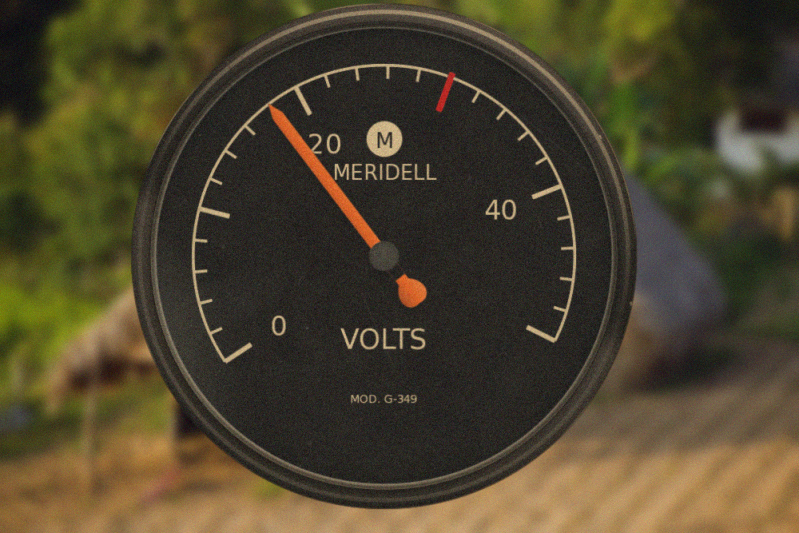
18 (V)
